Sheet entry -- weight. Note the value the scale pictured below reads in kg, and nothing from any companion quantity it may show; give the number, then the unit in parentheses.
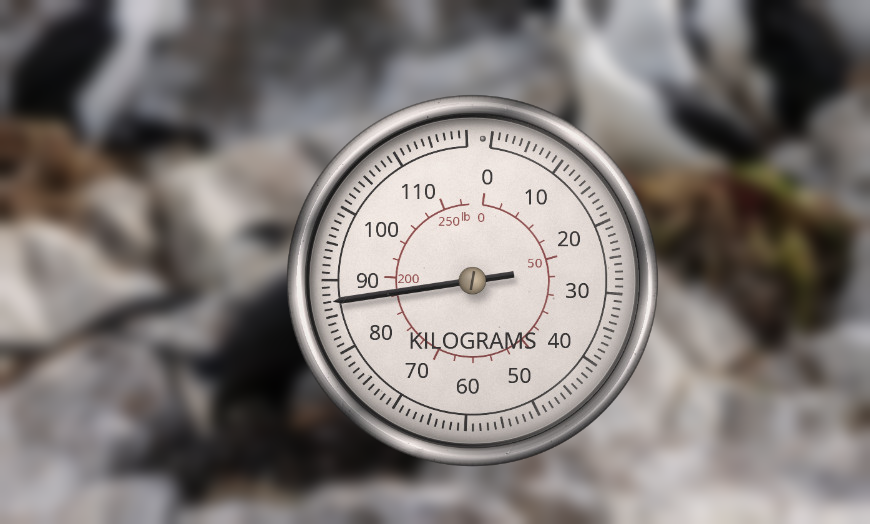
87 (kg)
